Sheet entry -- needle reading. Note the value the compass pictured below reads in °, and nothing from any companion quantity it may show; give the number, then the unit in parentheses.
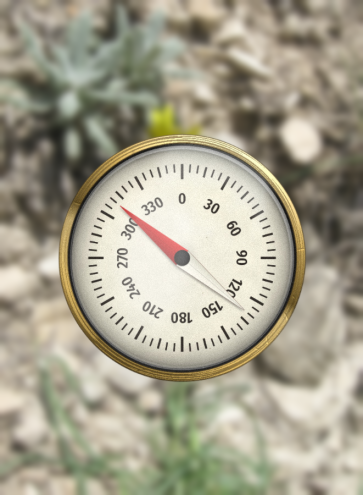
310 (°)
